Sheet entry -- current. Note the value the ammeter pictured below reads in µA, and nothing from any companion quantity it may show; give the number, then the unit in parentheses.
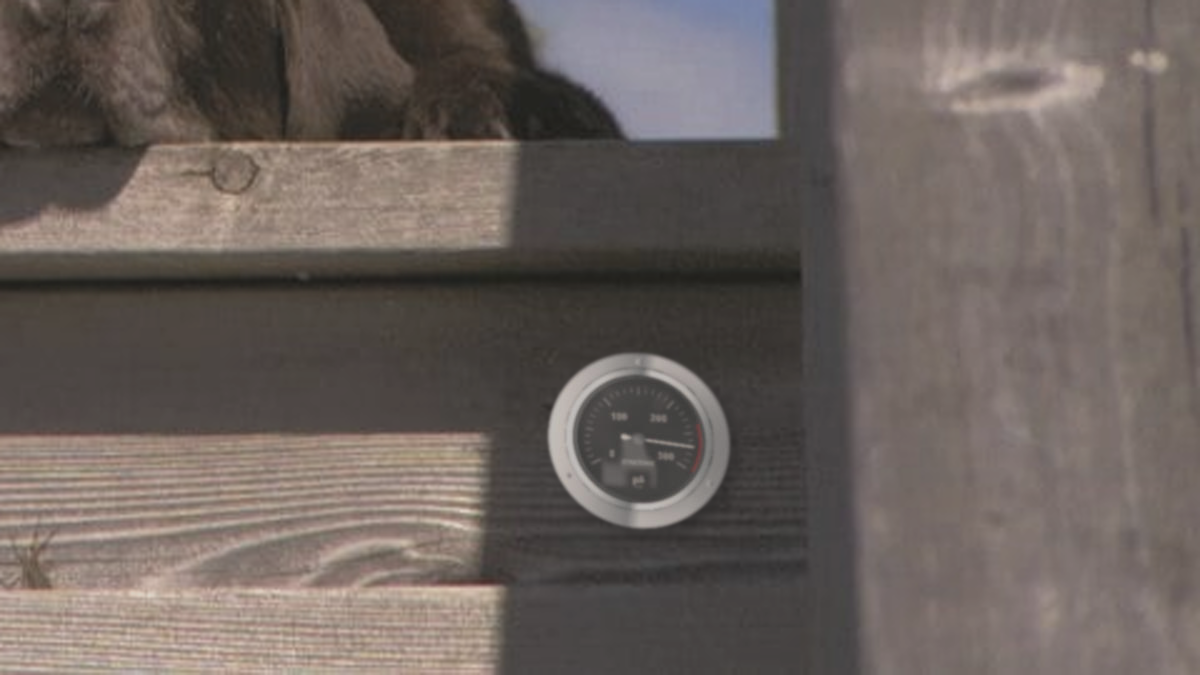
270 (µA)
